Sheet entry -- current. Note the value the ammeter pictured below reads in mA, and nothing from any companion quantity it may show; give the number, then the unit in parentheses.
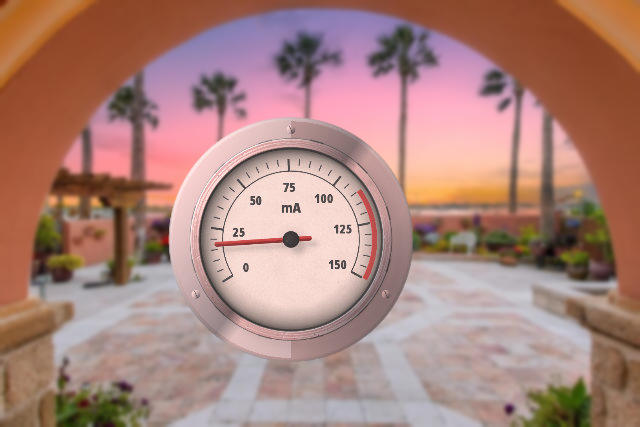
17.5 (mA)
